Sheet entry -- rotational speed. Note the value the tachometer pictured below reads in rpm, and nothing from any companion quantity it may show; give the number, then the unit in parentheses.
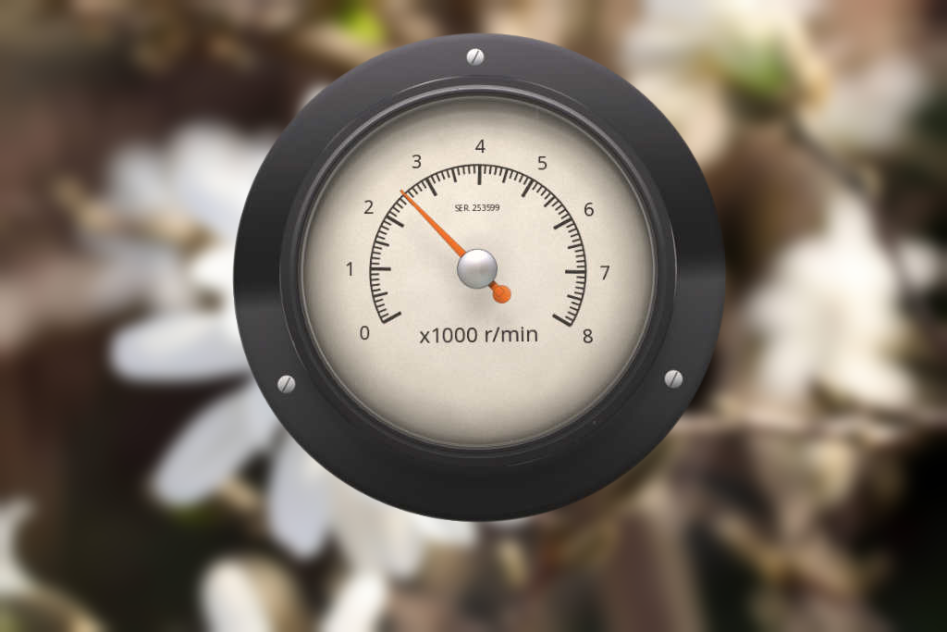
2500 (rpm)
